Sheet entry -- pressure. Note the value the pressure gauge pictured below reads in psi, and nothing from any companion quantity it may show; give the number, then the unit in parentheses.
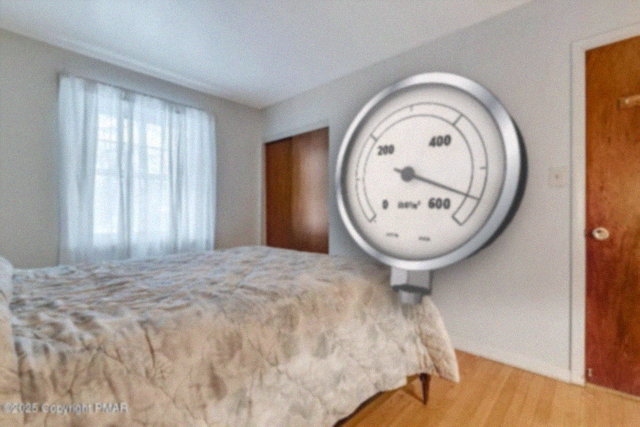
550 (psi)
